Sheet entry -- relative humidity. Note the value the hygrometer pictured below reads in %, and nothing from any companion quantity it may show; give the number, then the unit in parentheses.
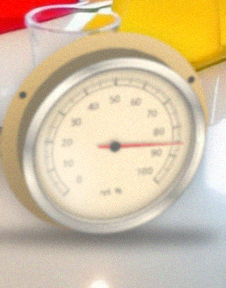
85 (%)
